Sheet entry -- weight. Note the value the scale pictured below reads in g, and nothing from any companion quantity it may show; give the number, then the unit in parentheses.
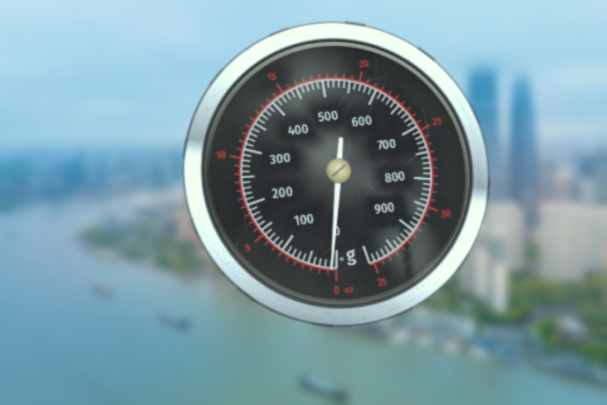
10 (g)
